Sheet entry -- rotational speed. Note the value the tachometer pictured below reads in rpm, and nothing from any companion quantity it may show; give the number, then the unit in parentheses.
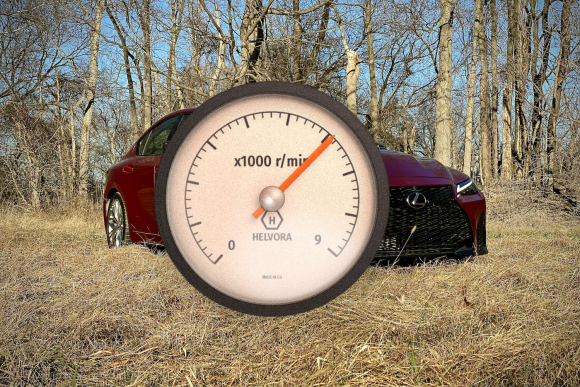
6100 (rpm)
